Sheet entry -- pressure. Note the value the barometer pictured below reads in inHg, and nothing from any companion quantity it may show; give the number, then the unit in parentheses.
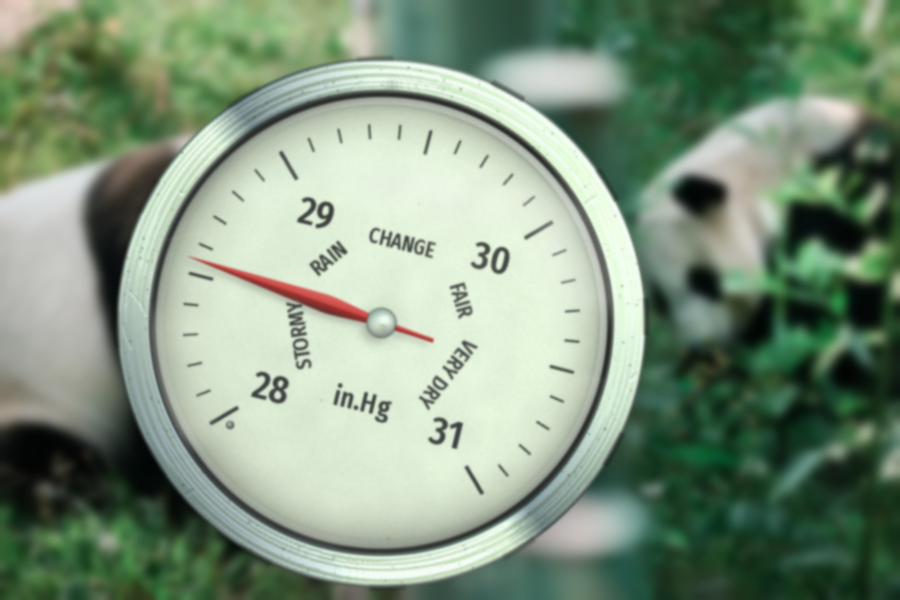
28.55 (inHg)
